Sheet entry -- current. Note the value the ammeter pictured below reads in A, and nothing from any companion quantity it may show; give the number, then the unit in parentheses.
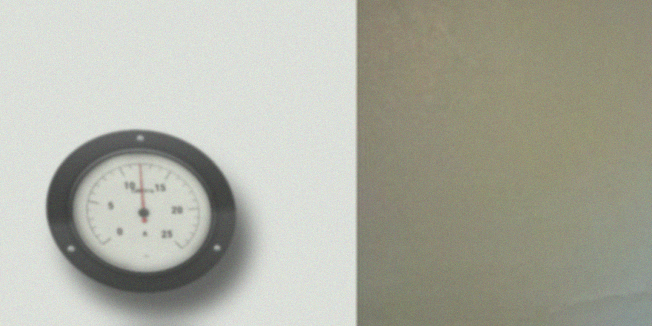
12 (A)
